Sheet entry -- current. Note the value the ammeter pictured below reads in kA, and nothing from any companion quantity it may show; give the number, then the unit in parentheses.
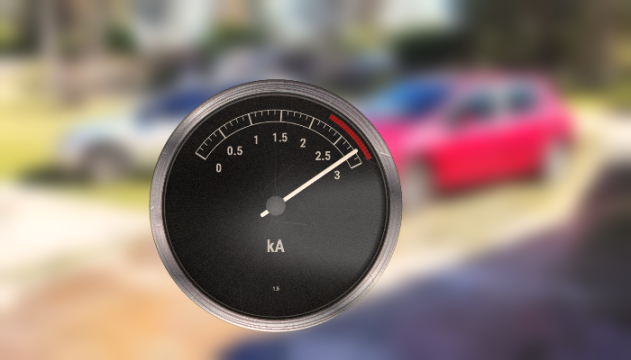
2.8 (kA)
